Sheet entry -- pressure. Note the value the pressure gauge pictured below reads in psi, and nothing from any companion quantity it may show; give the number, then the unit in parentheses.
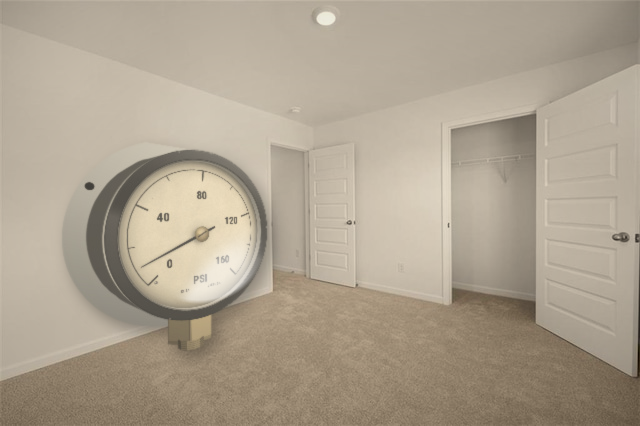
10 (psi)
